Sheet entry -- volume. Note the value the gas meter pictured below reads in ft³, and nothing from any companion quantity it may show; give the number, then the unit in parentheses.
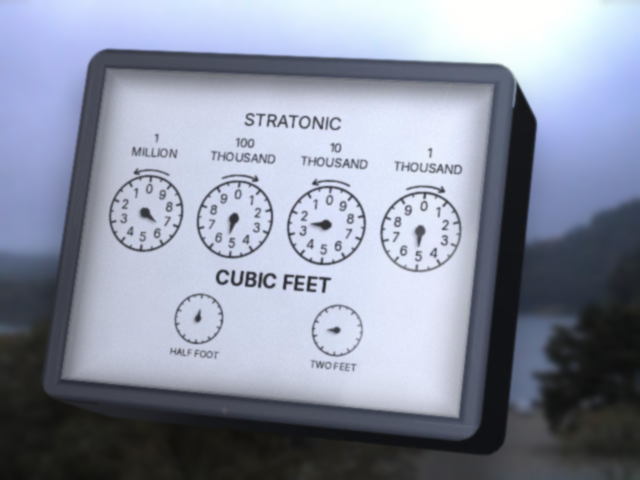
652500 (ft³)
